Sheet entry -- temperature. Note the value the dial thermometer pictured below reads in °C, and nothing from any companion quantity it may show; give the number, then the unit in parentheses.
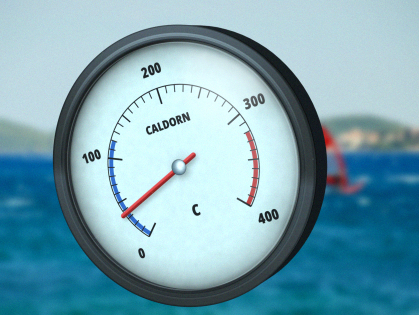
35 (°C)
